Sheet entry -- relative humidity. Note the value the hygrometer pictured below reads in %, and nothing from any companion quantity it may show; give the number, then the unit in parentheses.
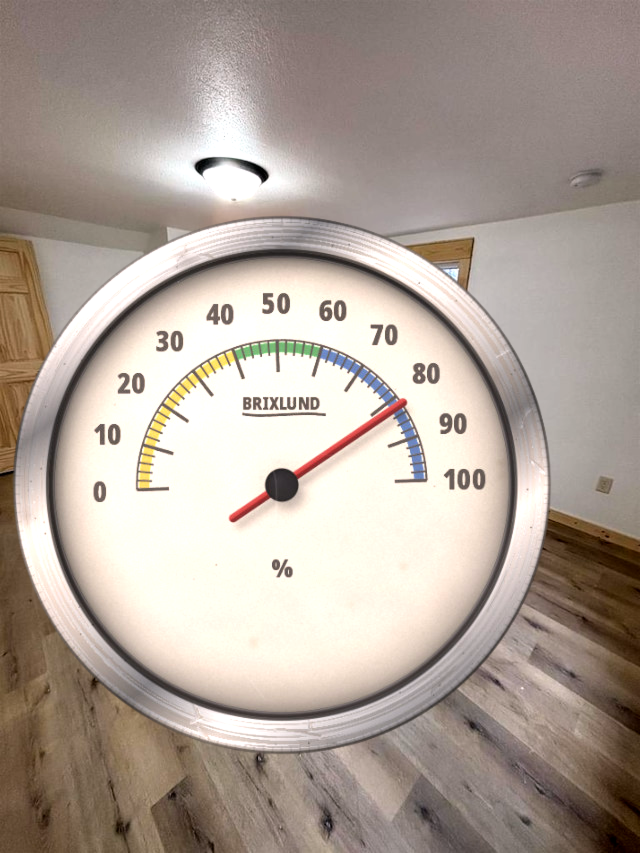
82 (%)
